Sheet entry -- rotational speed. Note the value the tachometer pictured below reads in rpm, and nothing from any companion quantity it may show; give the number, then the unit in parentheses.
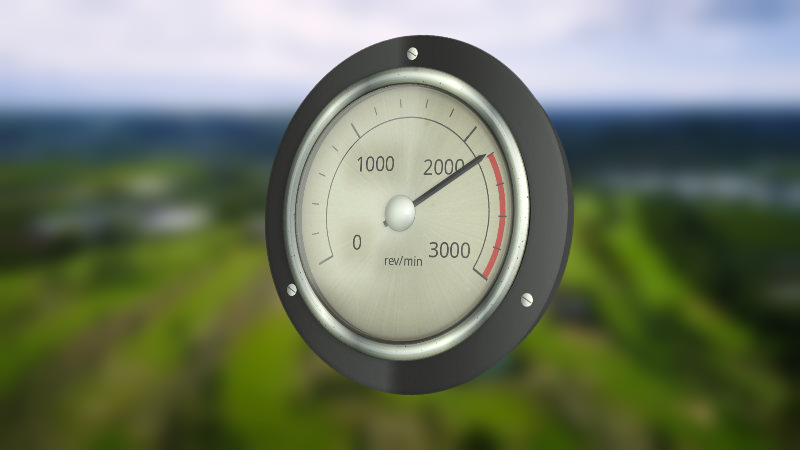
2200 (rpm)
